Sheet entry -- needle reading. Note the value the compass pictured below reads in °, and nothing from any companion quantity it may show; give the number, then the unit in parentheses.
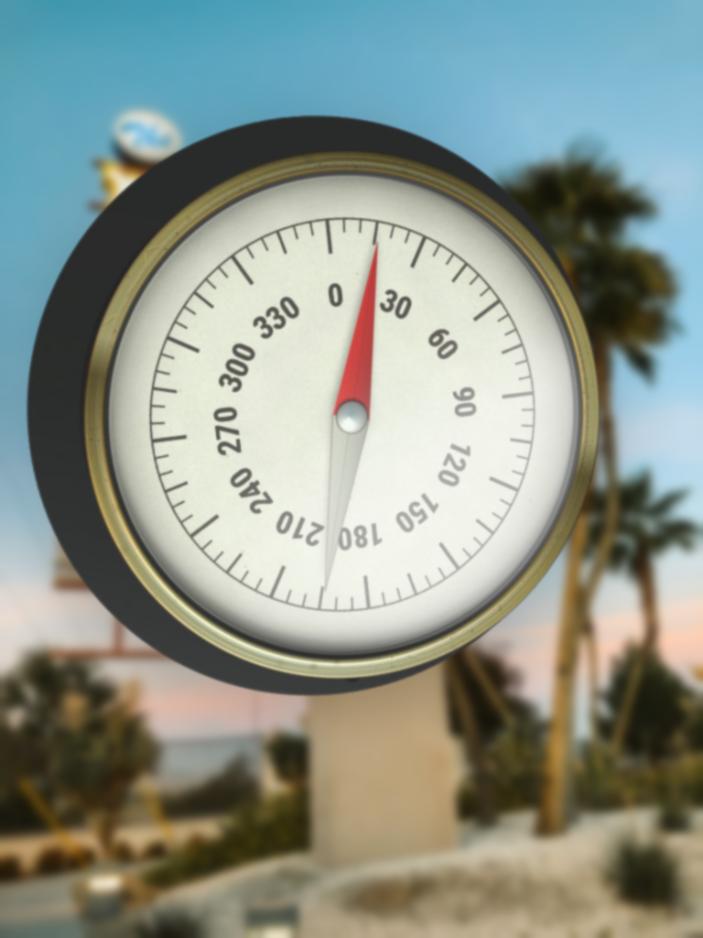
15 (°)
